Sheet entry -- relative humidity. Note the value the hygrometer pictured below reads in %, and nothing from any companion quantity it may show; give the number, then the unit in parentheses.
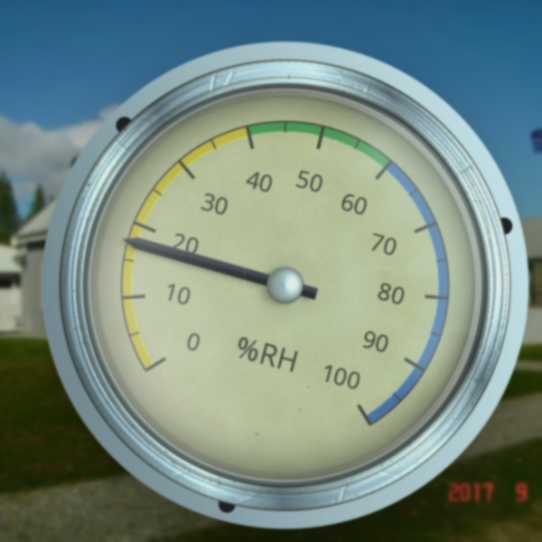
17.5 (%)
